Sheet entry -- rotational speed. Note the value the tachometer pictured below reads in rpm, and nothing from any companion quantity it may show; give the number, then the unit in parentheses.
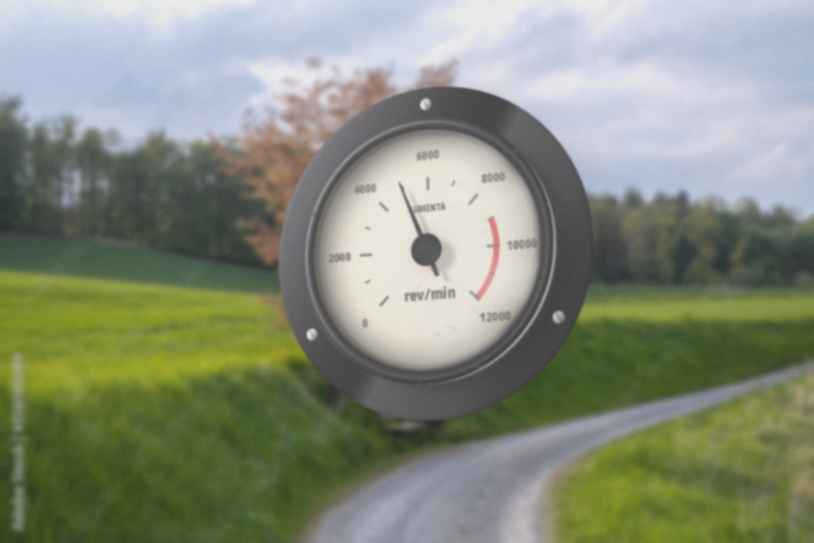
5000 (rpm)
